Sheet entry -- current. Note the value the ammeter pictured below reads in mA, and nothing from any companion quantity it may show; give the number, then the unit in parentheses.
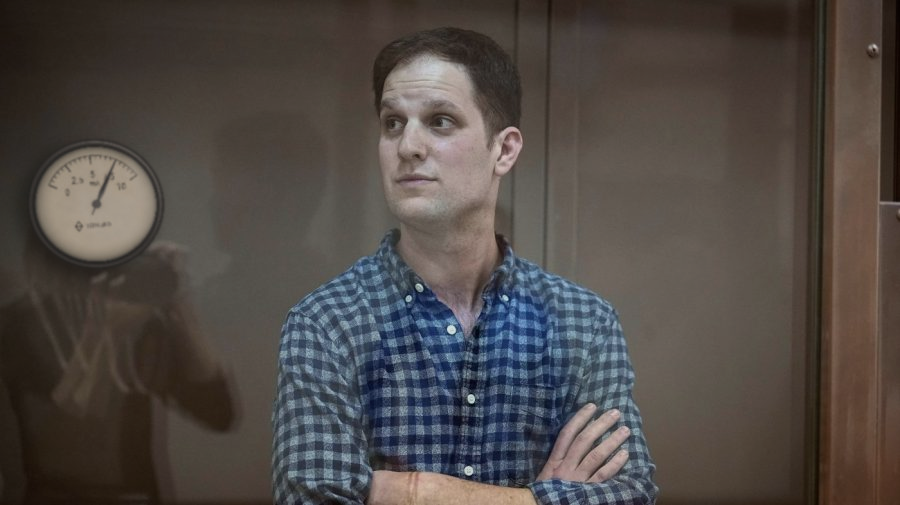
7.5 (mA)
